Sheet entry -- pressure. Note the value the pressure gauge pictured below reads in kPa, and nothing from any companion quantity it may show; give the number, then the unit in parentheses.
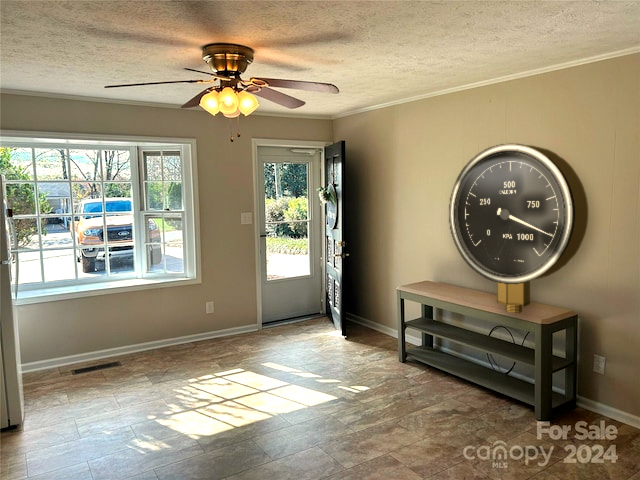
900 (kPa)
